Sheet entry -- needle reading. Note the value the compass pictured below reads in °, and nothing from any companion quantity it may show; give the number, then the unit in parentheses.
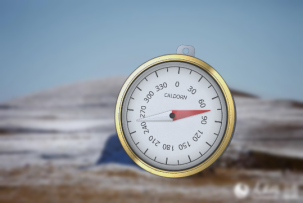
75 (°)
